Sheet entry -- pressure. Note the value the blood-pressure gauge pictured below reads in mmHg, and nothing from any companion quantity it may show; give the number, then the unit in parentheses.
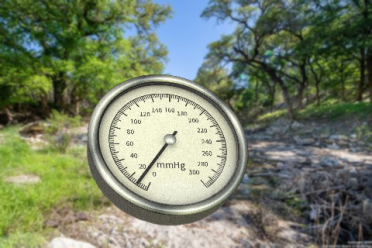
10 (mmHg)
